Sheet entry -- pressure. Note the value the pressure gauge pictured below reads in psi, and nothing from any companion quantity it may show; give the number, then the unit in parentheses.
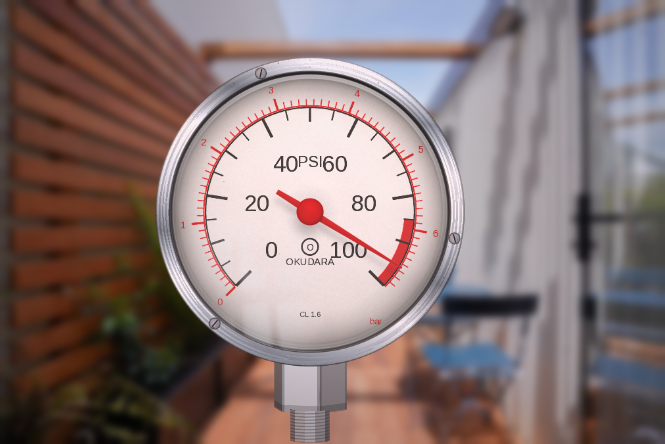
95 (psi)
